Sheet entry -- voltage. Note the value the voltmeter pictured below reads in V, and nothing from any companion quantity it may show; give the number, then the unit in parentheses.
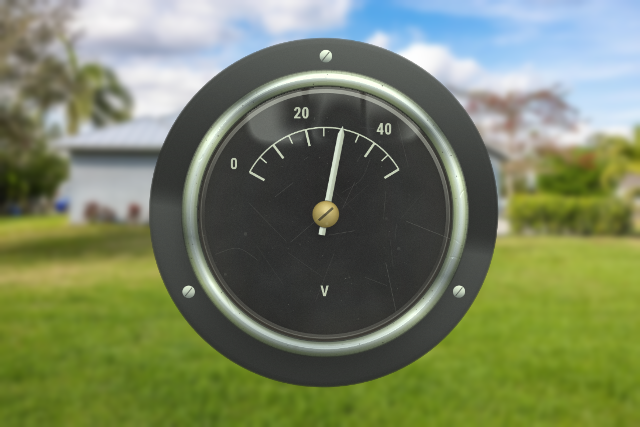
30 (V)
